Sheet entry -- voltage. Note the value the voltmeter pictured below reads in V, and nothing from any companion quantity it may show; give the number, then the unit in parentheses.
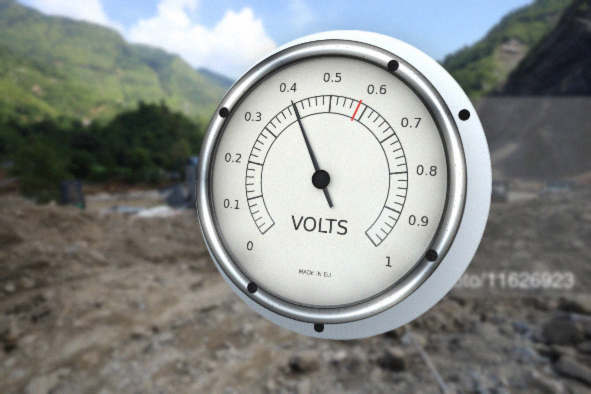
0.4 (V)
